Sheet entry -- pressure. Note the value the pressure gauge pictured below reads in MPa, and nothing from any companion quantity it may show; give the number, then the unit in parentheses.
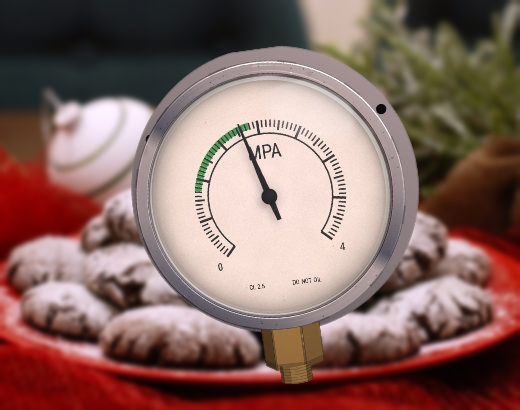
1.8 (MPa)
